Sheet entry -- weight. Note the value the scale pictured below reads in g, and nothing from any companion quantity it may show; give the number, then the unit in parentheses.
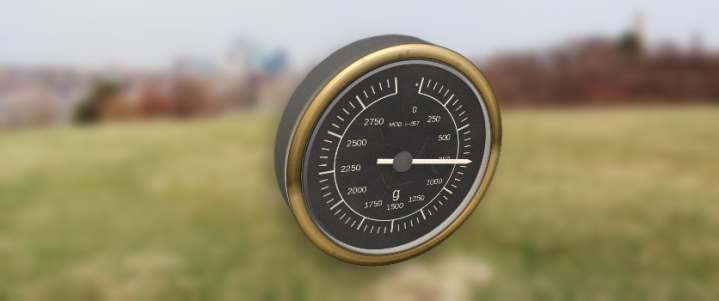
750 (g)
